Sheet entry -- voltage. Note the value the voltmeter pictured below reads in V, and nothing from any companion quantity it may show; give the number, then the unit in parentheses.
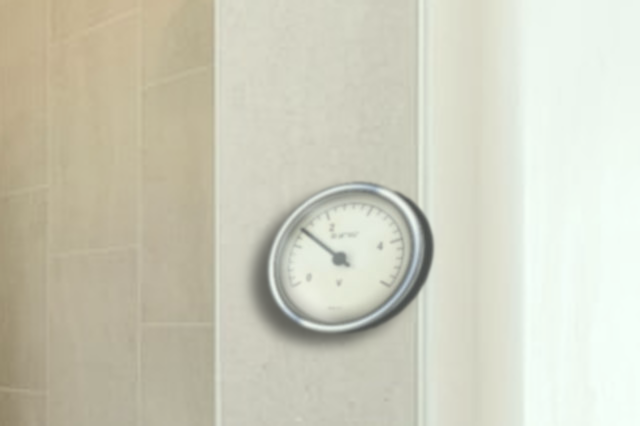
1.4 (V)
